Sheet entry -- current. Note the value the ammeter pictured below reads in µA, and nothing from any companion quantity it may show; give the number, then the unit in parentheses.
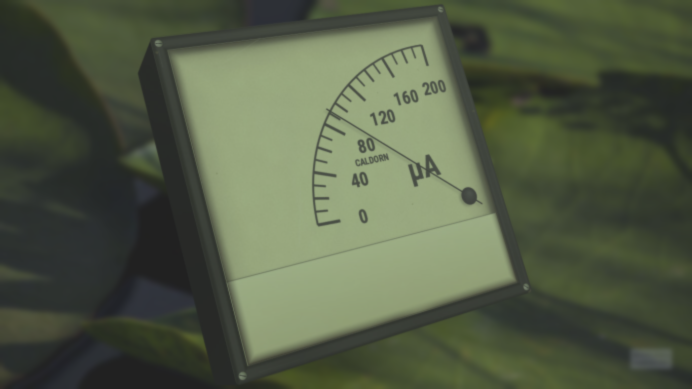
90 (µA)
